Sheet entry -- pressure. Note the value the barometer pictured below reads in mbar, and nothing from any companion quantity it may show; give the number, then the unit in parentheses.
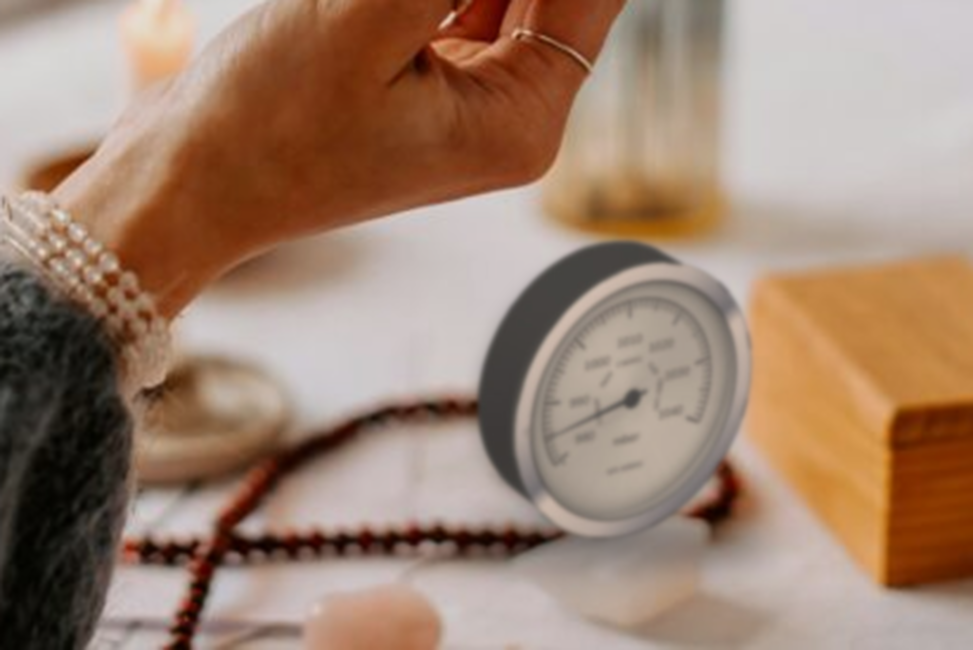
985 (mbar)
